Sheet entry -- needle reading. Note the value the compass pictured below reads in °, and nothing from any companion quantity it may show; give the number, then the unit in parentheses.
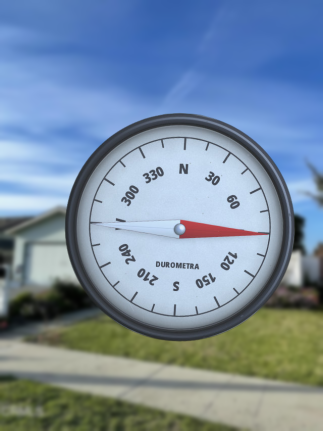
90 (°)
